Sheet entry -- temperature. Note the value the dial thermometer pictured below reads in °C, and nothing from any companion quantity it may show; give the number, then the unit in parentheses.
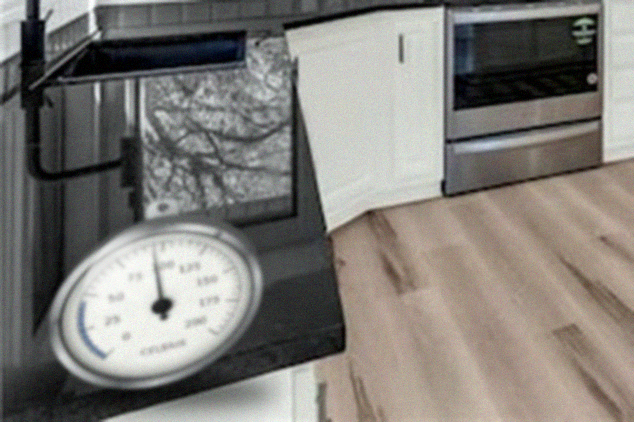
95 (°C)
